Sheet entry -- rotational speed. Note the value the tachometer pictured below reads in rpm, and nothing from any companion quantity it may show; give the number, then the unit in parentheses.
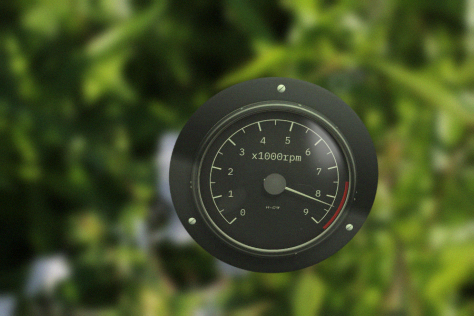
8250 (rpm)
